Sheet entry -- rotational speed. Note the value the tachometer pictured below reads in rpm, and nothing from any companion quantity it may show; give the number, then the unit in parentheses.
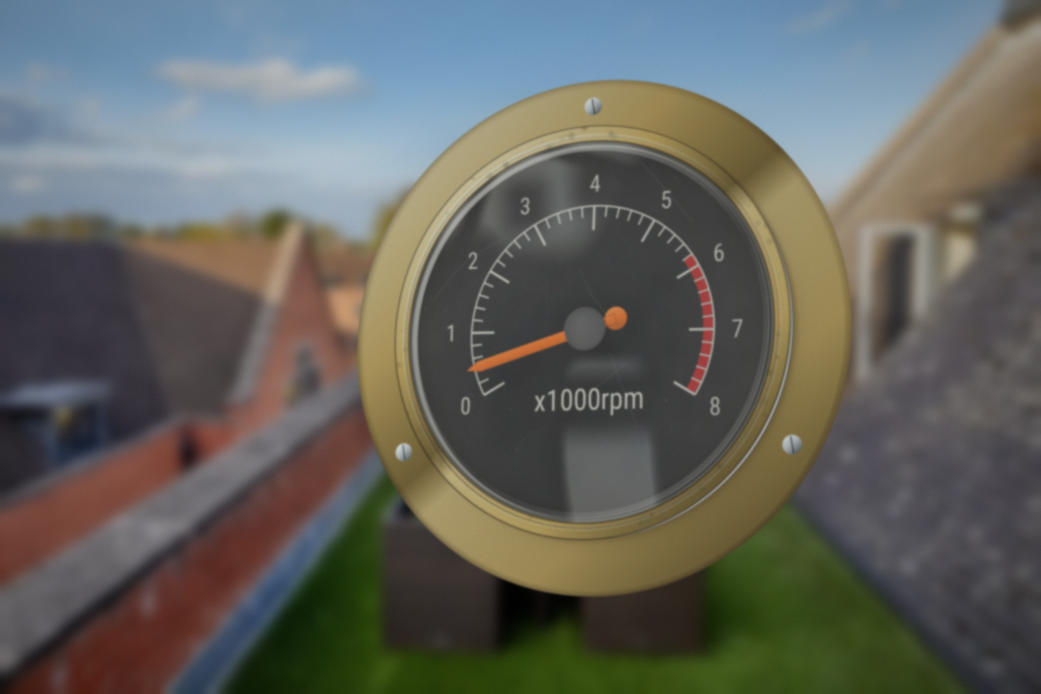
400 (rpm)
